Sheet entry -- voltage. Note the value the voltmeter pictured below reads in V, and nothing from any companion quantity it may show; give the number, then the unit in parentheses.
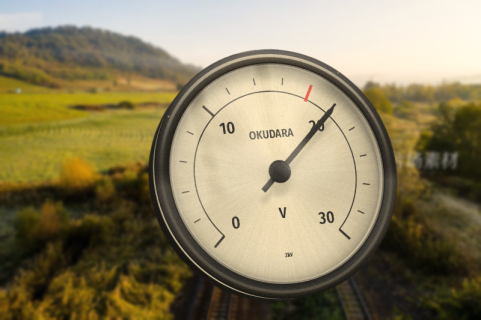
20 (V)
